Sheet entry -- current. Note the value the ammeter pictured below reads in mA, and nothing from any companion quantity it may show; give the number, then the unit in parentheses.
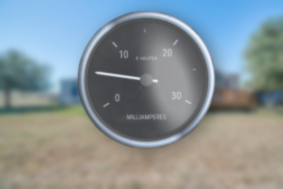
5 (mA)
